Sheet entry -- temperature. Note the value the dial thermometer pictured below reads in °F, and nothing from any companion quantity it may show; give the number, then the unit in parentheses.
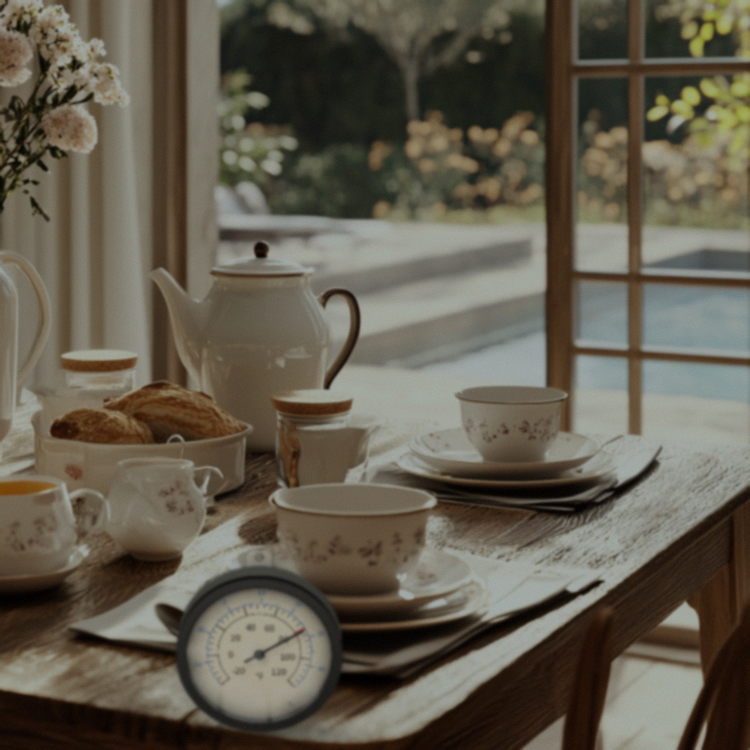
80 (°F)
